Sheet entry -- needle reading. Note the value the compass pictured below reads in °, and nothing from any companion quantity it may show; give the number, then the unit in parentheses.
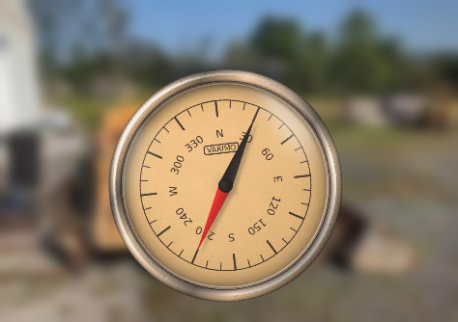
210 (°)
